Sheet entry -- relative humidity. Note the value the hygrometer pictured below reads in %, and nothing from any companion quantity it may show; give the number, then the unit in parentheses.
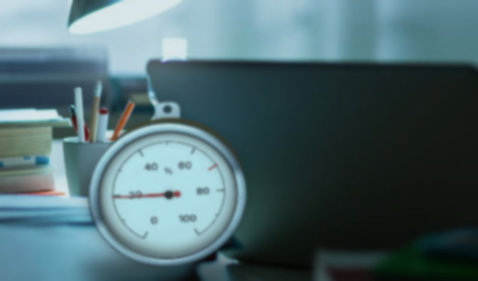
20 (%)
